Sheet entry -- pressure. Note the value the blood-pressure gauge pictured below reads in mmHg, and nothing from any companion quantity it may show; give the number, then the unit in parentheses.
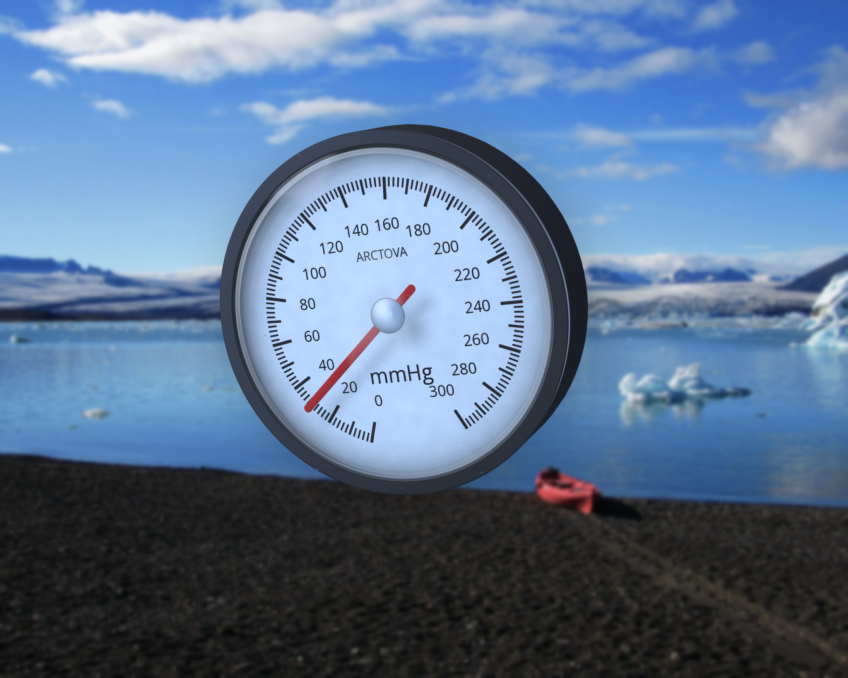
30 (mmHg)
